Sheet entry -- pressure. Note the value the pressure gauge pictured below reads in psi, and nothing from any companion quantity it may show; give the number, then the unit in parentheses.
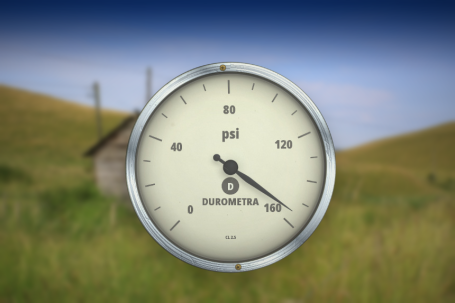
155 (psi)
